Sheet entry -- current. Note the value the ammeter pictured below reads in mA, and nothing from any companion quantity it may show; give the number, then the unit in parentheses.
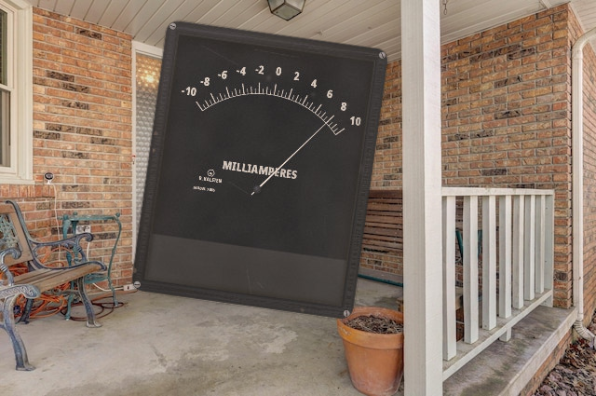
8 (mA)
